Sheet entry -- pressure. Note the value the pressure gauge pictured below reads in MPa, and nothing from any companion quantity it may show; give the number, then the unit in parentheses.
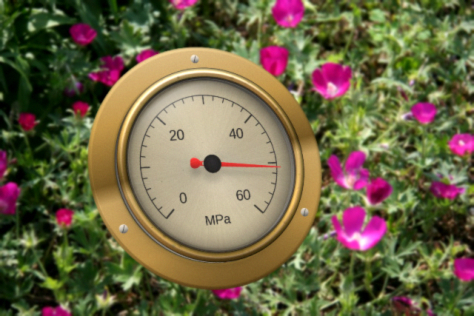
51 (MPa)
